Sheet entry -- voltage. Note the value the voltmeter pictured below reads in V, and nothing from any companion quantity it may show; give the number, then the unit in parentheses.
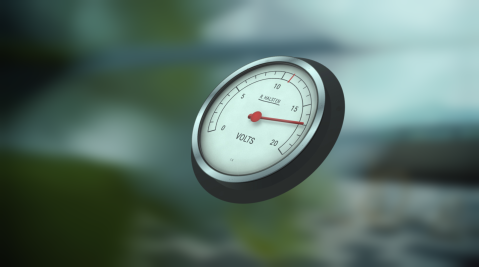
17 (V)
